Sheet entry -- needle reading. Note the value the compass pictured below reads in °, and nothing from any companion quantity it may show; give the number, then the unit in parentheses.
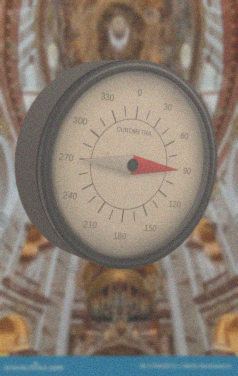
90 (°)
